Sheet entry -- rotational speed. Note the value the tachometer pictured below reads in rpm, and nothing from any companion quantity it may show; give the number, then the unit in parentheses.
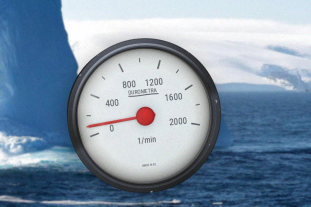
100 (rpm)
